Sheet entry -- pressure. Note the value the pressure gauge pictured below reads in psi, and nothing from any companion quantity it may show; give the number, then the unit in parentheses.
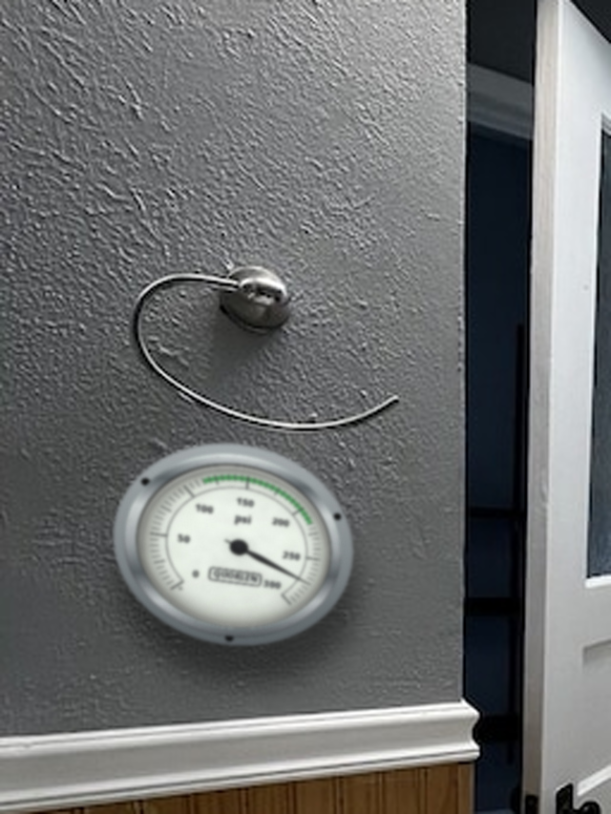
275 (psi)
